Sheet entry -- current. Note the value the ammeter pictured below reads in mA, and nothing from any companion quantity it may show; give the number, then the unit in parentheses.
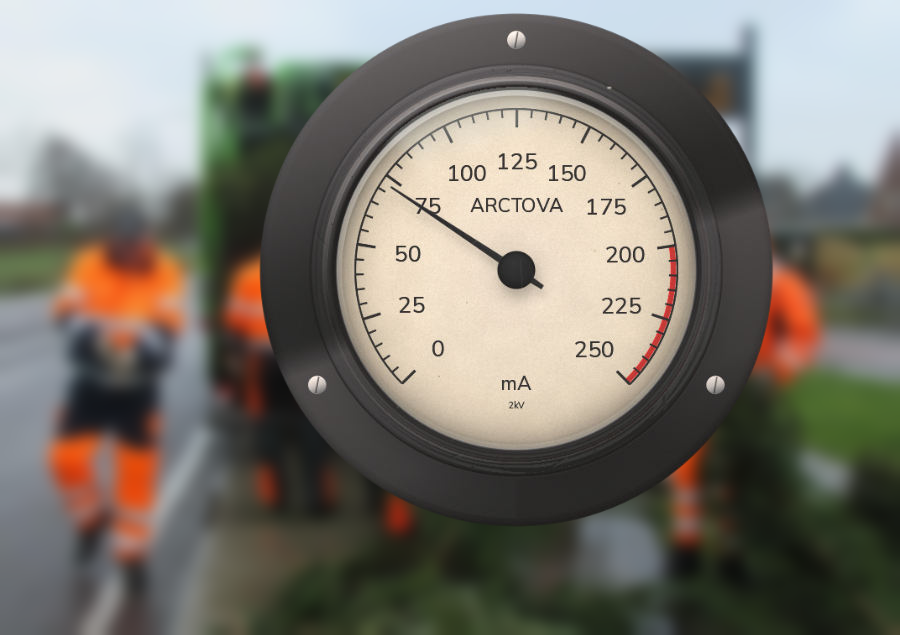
72.5 (mA)
